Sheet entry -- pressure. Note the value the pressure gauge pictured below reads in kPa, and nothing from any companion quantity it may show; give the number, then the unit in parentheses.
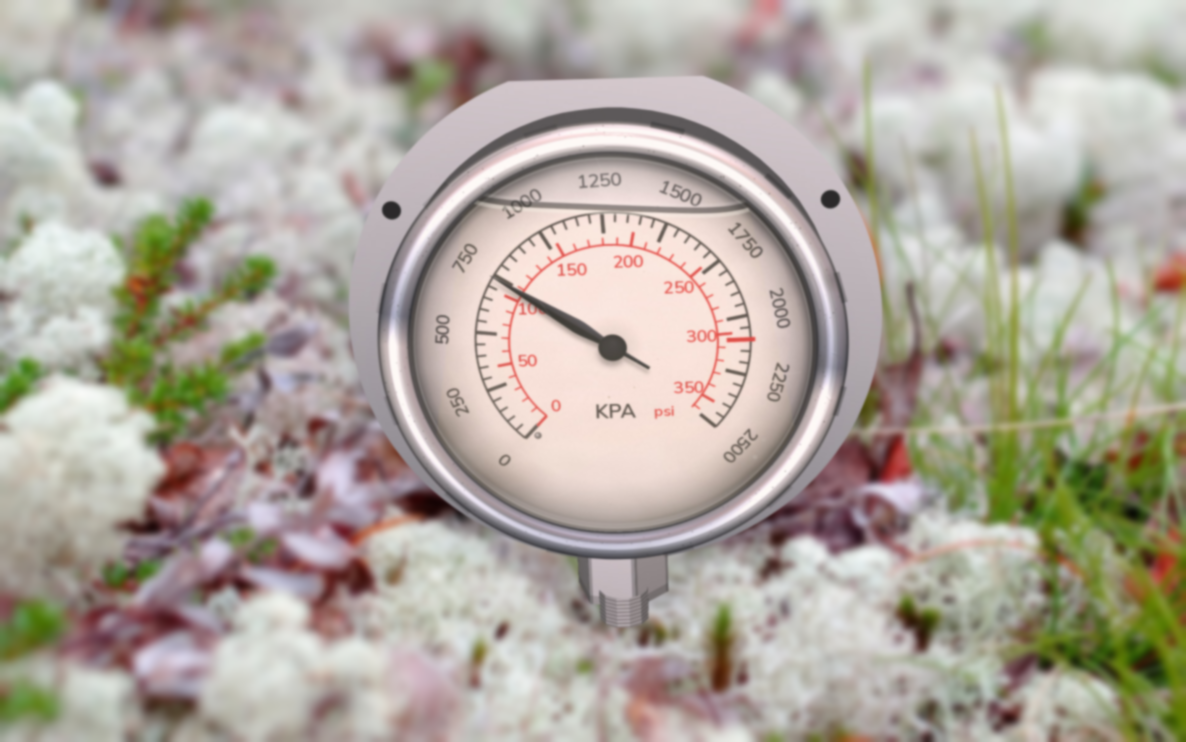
750 (kPa)
